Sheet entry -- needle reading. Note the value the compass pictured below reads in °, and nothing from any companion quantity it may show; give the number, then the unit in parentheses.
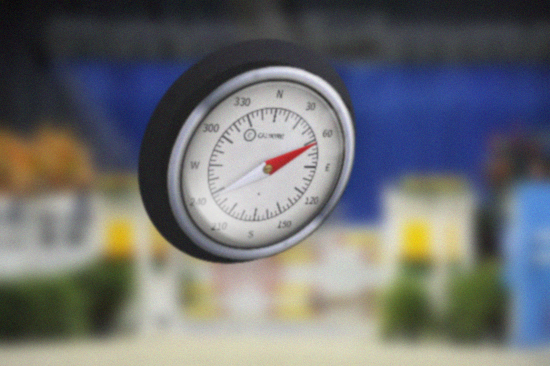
60 (°)
